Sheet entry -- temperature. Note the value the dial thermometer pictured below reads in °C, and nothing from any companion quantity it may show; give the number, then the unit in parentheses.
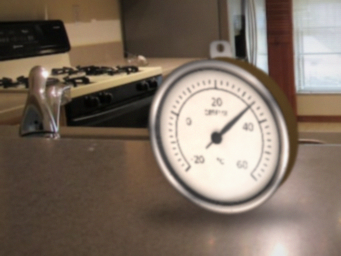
34 (°C)
